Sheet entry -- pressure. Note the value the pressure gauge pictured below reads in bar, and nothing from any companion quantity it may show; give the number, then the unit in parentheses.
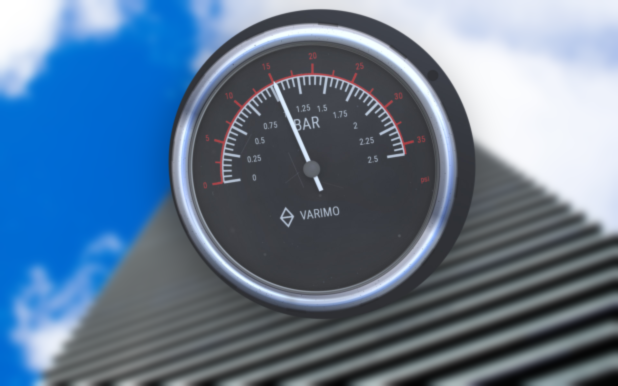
1.05 (bar)
